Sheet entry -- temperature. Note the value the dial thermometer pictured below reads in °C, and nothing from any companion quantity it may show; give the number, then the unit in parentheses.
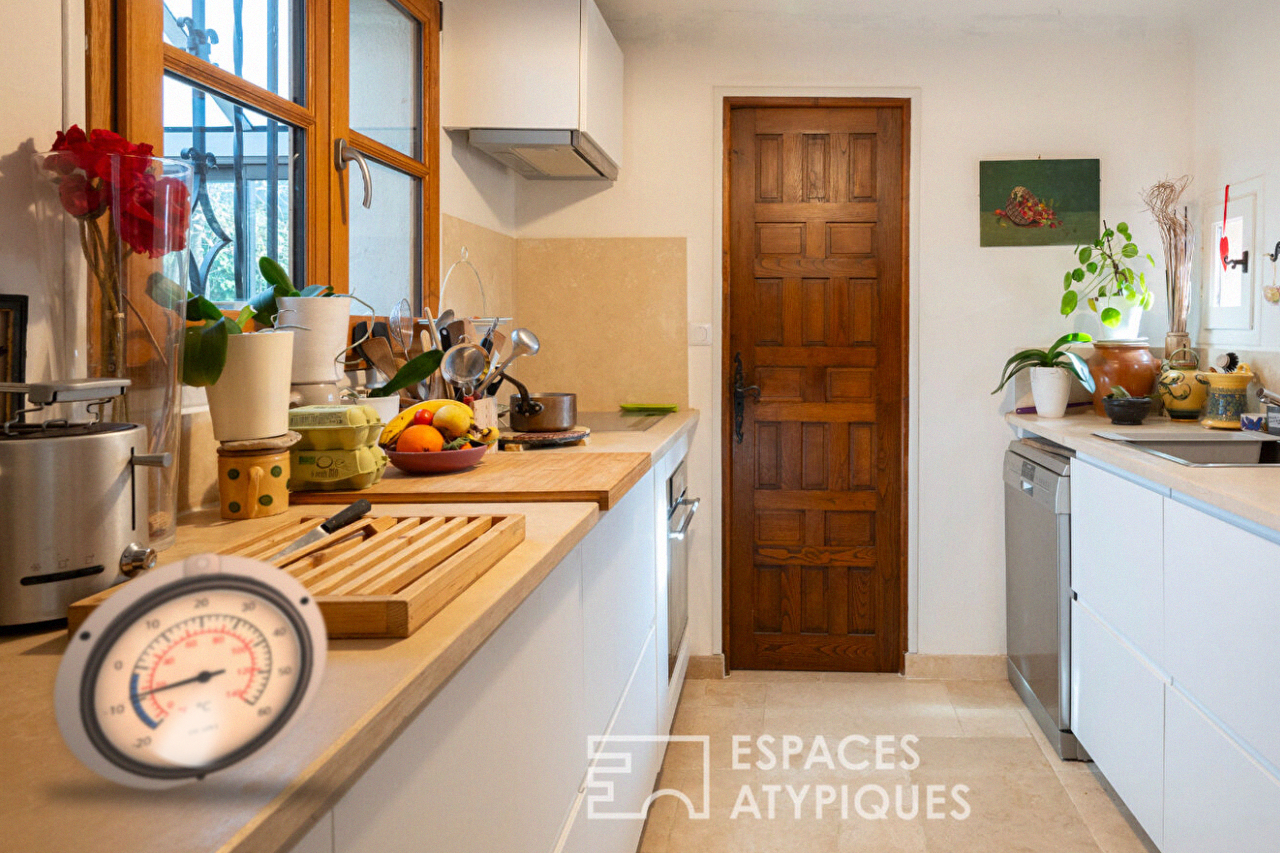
-8 (°C)
